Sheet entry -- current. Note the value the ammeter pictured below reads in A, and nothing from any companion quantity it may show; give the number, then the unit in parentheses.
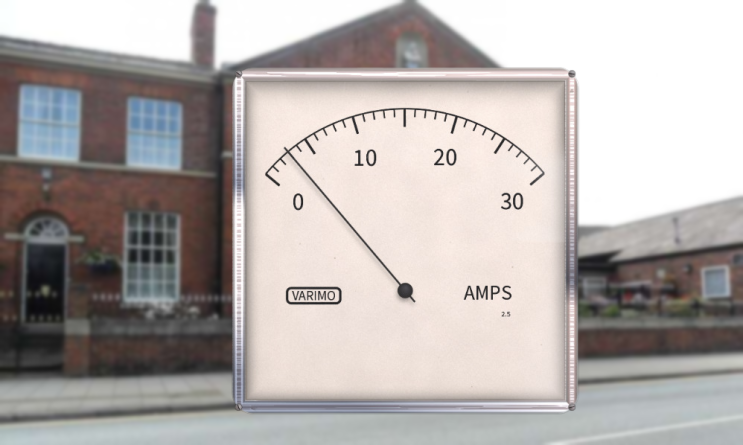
3 (A)
